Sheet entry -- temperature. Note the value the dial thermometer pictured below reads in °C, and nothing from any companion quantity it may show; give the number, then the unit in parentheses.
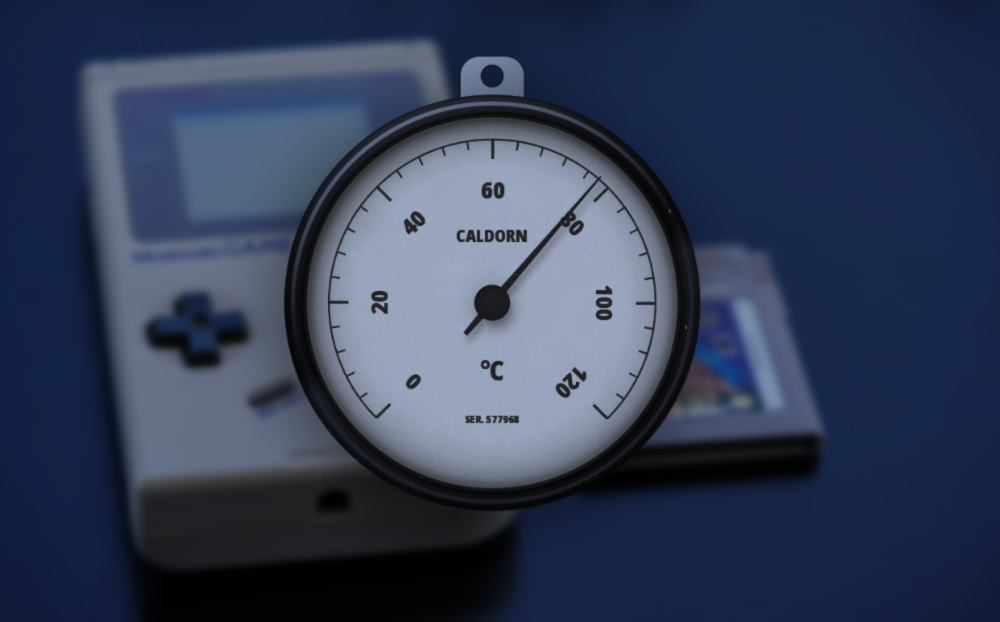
78 (°C)
